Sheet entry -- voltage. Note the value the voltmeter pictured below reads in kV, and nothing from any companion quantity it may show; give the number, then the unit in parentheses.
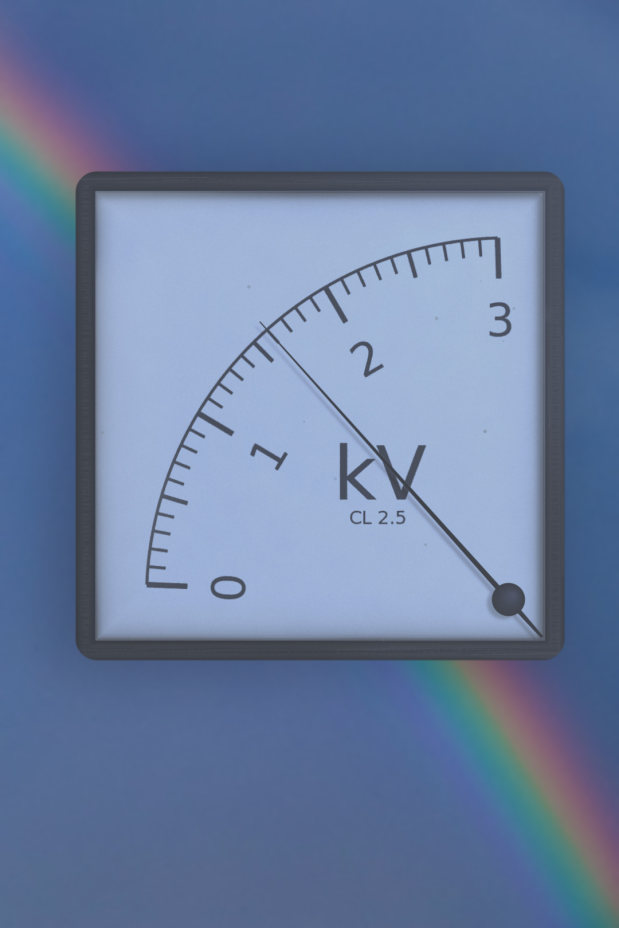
1.6 (kV)
